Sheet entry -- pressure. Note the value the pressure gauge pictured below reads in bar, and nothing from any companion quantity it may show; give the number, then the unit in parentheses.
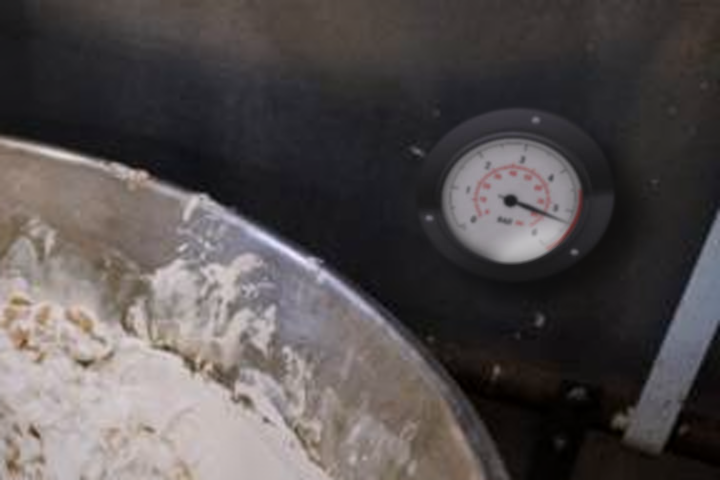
5.25 (bar)
